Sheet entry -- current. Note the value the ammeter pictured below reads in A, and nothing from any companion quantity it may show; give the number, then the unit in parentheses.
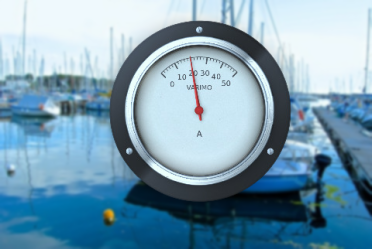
20 (A)
